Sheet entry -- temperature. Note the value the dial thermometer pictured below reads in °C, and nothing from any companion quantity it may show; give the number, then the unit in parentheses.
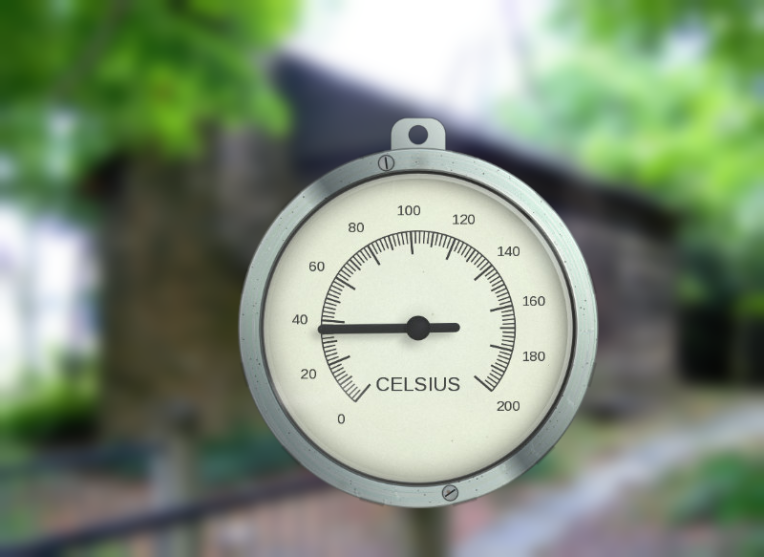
36 (°C)
